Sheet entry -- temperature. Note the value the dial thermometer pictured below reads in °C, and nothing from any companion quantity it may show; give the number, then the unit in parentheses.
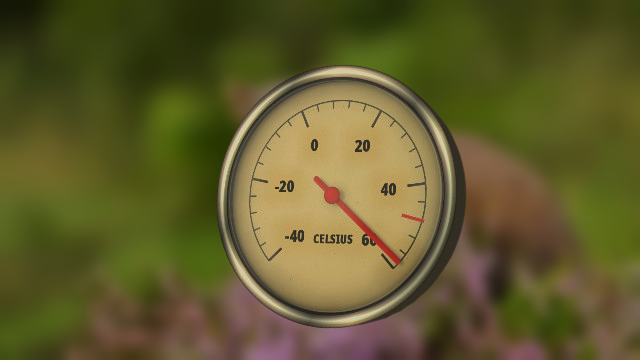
58 (°C)
